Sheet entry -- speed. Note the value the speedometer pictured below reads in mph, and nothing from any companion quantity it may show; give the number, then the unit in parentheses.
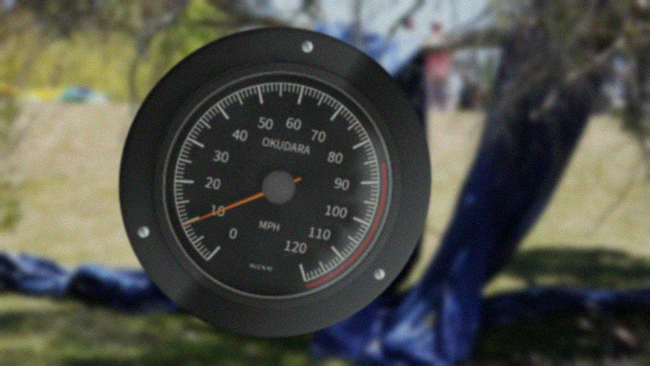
10 (mph)
